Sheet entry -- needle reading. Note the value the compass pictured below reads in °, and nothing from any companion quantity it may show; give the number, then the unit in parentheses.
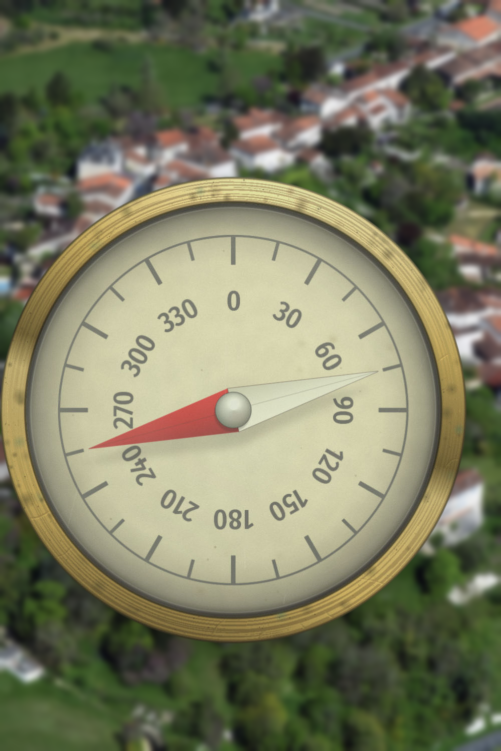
255 (°)
